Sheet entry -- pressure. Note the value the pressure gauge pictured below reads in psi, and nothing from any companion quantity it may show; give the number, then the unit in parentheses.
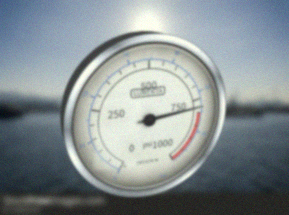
775 (psi)
